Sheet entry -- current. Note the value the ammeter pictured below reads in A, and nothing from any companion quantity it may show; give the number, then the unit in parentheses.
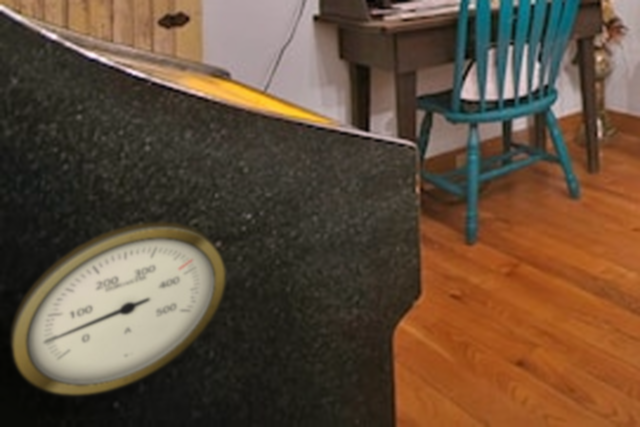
50 (A)
